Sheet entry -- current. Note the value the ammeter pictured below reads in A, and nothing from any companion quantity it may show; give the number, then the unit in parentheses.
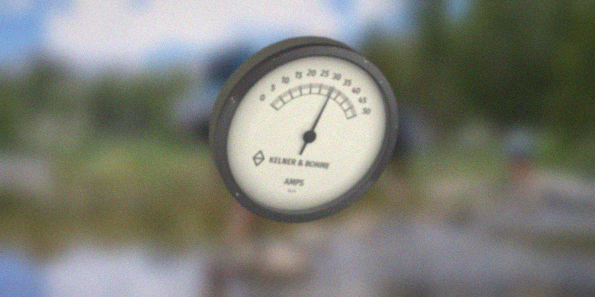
30 (A)
